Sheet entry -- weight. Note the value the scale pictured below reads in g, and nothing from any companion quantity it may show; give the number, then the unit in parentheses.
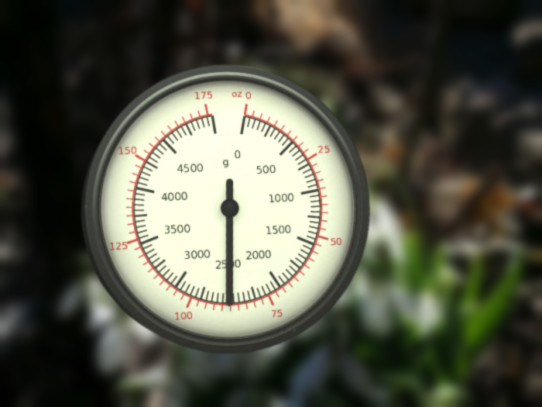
2500 (g)
